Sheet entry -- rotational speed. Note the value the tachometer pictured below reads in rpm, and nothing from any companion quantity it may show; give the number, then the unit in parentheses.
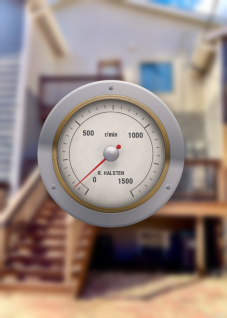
75 (rpm)
